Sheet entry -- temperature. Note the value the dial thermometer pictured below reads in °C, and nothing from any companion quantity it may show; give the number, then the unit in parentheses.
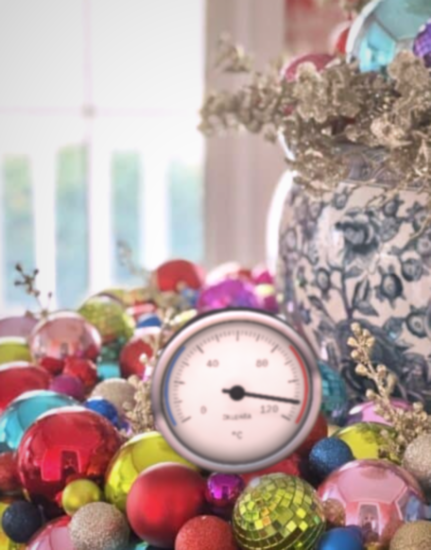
110 (°C)
